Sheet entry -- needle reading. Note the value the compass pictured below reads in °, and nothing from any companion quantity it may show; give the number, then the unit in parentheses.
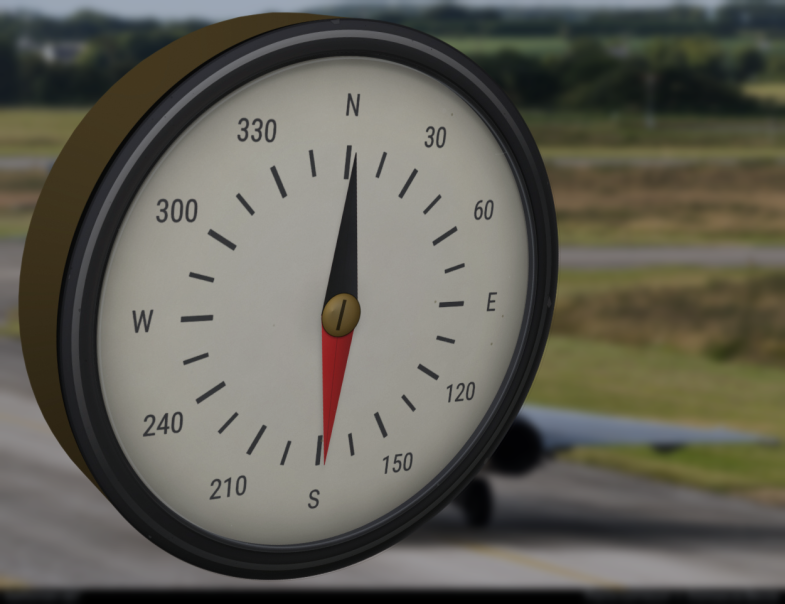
180 (°)
